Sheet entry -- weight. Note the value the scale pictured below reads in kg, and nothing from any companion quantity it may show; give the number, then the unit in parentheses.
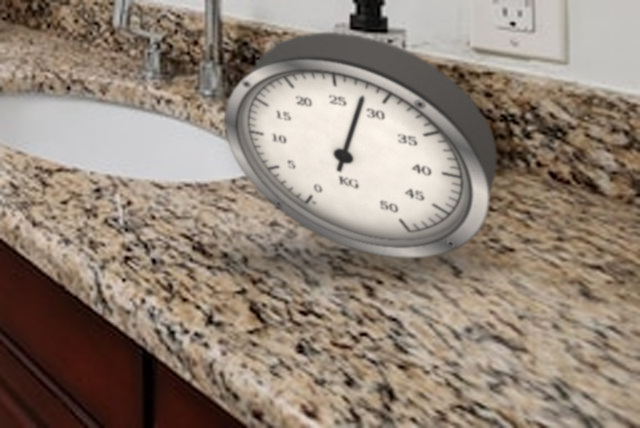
28 (kg)
